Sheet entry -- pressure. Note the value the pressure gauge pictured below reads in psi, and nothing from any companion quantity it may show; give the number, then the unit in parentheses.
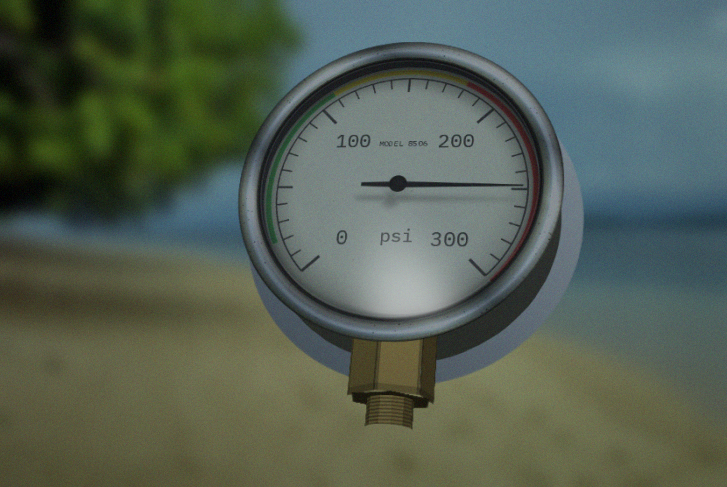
250 (psi)
